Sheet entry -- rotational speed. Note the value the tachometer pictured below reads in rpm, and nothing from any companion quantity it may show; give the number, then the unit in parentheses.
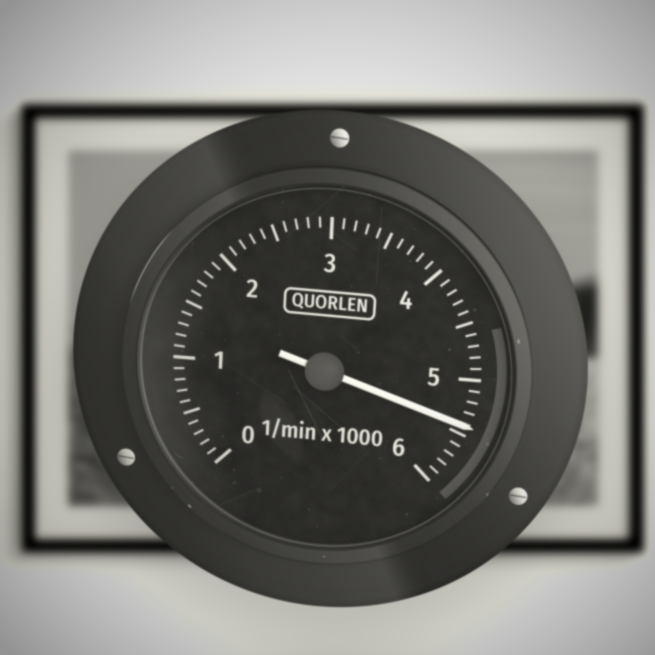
5400 (rpm)
